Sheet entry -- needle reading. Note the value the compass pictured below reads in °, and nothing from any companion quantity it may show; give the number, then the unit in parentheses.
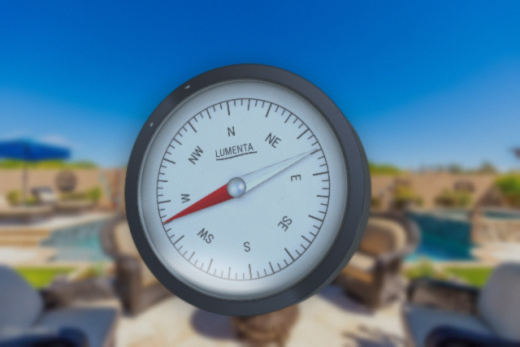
255 (°)
